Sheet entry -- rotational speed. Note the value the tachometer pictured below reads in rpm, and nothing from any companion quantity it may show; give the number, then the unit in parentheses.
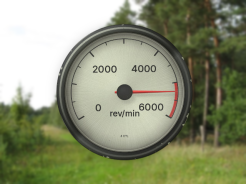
5250 (rpm)
